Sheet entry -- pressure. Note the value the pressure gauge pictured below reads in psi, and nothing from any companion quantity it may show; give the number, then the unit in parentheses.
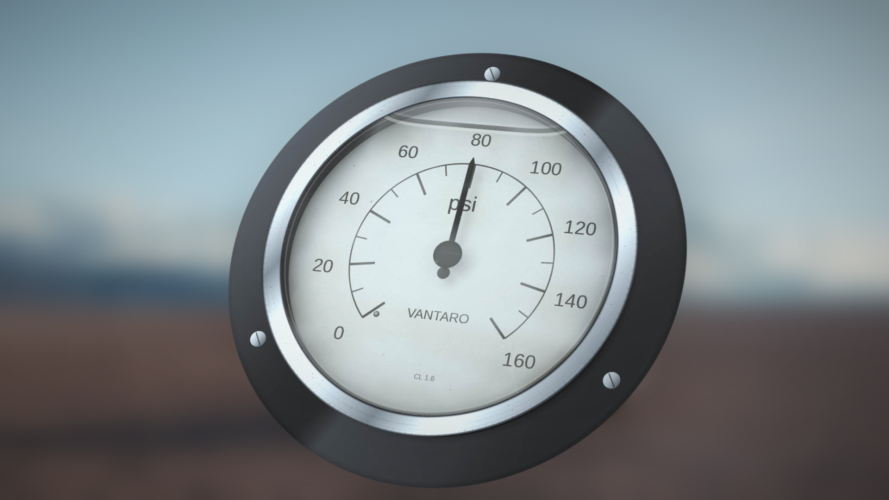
80 (psi)
